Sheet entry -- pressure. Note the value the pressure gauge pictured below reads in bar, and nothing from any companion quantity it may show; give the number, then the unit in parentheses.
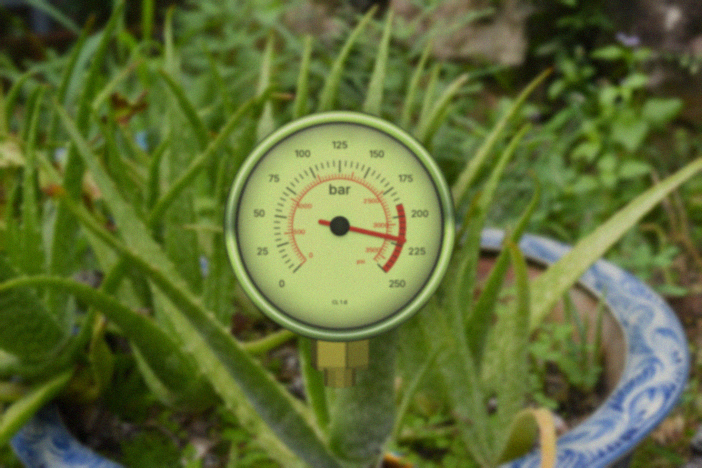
220 (bar)
